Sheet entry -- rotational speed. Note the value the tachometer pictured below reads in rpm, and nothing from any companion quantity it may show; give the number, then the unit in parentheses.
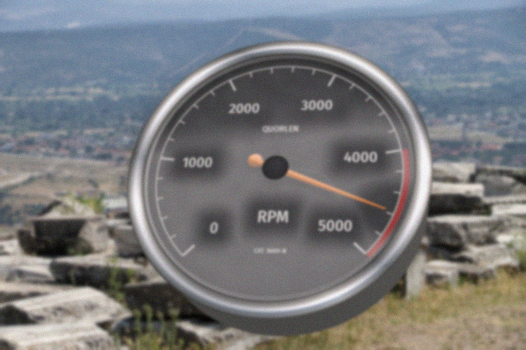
4600 (rpm)
